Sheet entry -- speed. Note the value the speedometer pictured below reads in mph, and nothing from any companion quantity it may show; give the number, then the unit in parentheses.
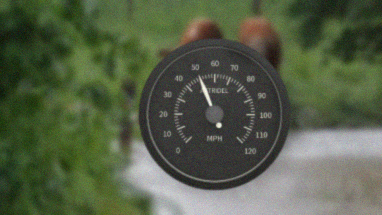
50 (mph)
